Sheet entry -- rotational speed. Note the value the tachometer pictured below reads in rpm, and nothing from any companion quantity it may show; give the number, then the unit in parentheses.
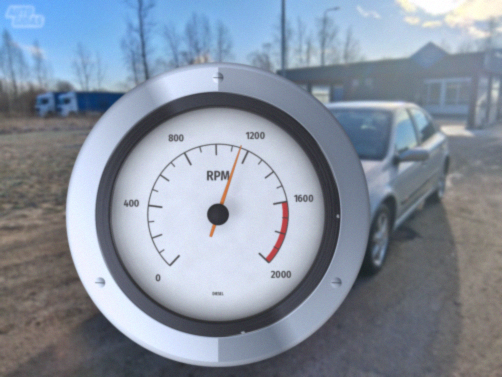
1150 (rpm)
